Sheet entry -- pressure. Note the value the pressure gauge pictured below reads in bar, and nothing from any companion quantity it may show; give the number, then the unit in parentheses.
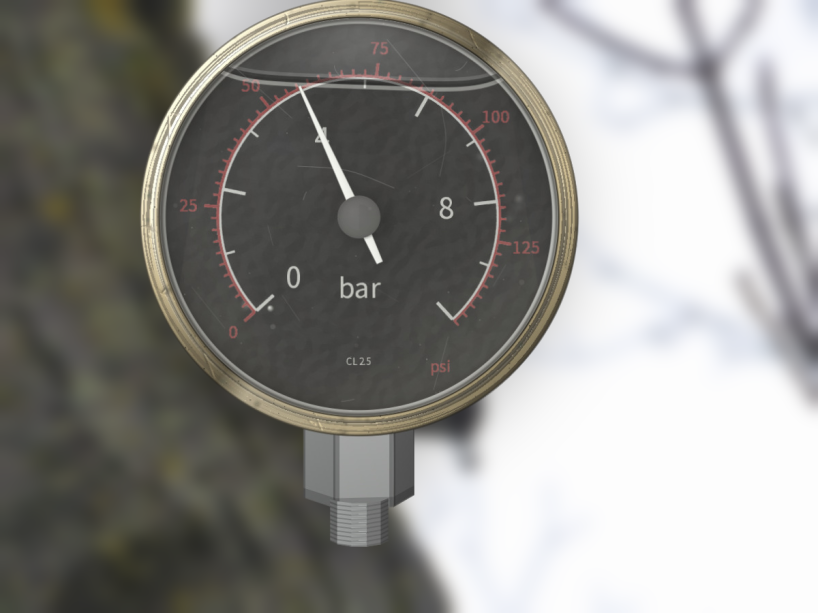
4 (bar)
